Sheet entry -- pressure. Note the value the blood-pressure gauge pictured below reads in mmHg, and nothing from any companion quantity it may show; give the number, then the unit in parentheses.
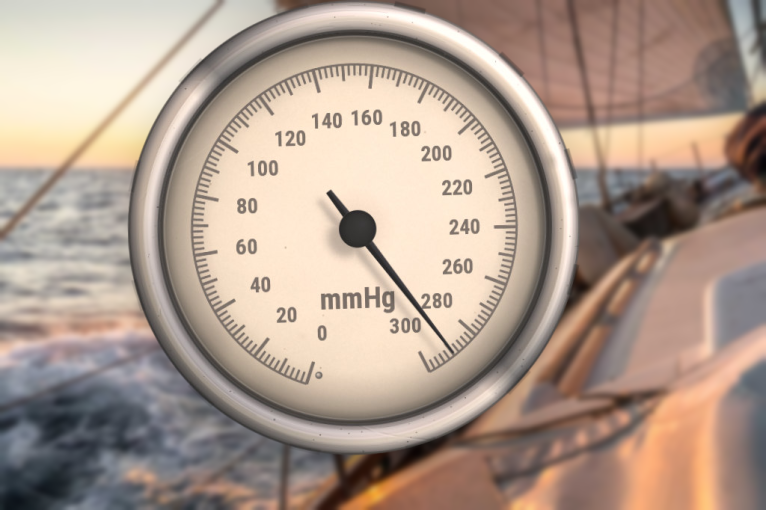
290 (mmHg)
